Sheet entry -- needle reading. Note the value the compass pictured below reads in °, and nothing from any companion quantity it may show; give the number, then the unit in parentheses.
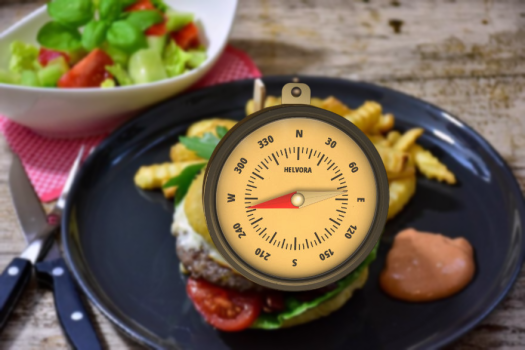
260 (°)
